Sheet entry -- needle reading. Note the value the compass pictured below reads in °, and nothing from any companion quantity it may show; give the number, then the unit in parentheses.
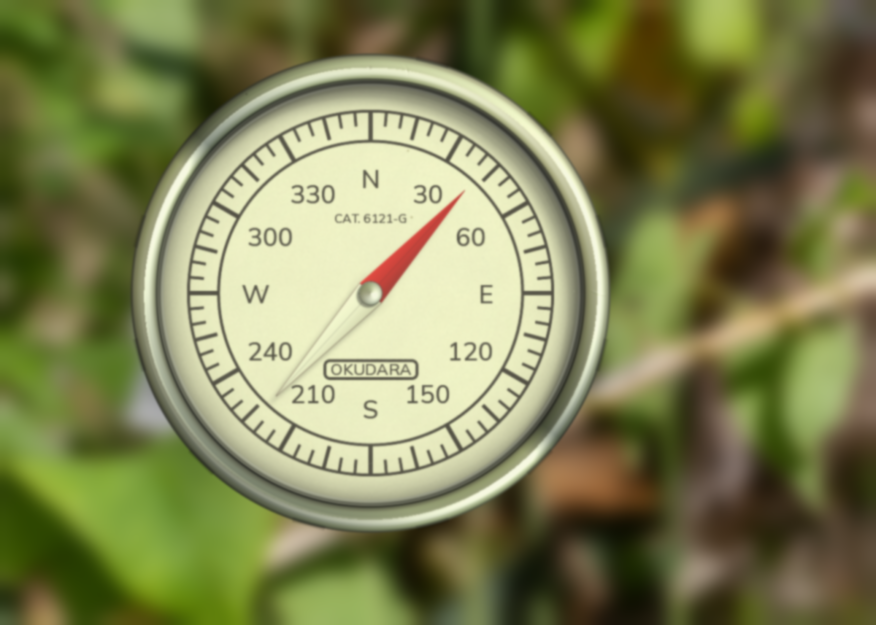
42.5 (°)
